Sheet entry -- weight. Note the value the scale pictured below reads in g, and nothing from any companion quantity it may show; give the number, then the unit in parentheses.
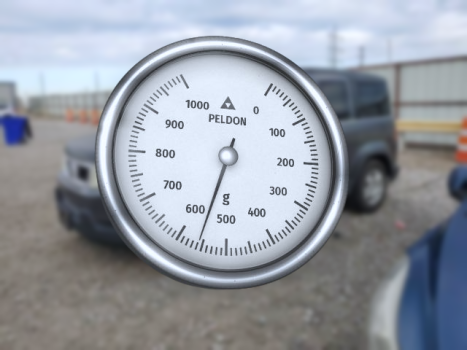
560 (g)
